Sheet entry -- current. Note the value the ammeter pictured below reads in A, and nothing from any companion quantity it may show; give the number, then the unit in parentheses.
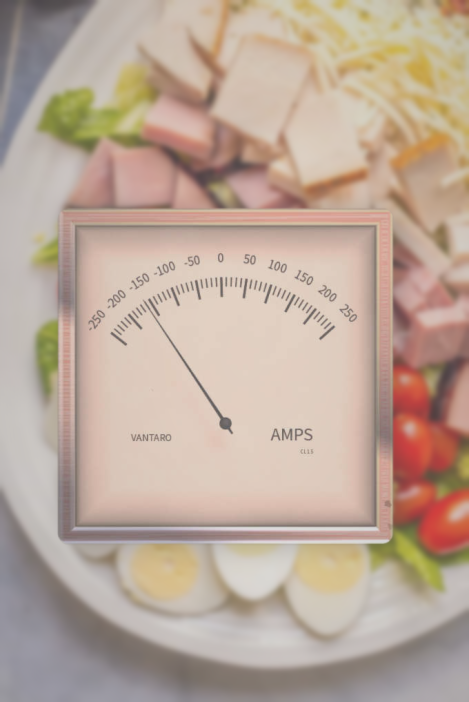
-160 (A)
